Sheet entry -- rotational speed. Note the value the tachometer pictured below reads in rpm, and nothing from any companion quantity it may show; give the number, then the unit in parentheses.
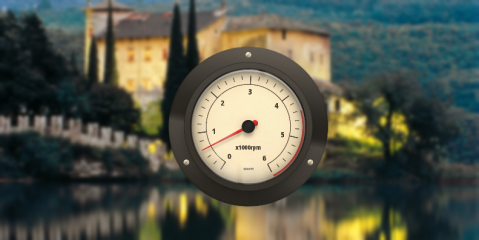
600 (rpm)
